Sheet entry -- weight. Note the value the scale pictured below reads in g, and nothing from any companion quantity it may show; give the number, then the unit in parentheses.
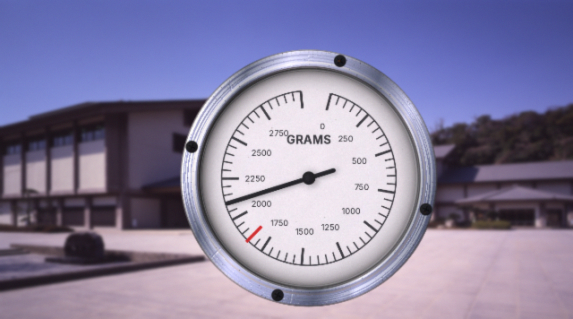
2100 (g)
